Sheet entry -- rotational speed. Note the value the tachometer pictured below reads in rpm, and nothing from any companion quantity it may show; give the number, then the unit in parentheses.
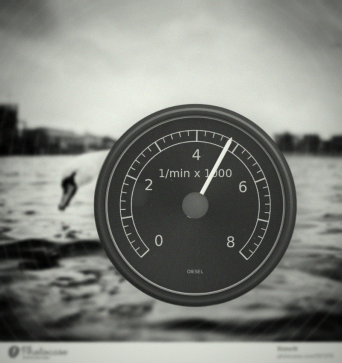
4800 (rpm)
